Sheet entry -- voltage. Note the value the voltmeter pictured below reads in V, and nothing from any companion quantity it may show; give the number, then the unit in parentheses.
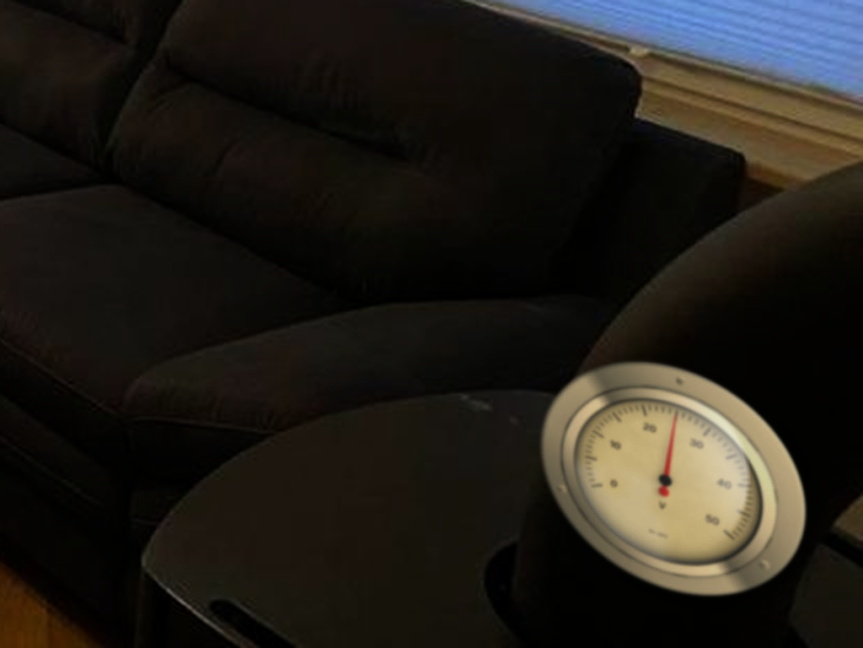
25 (V)
